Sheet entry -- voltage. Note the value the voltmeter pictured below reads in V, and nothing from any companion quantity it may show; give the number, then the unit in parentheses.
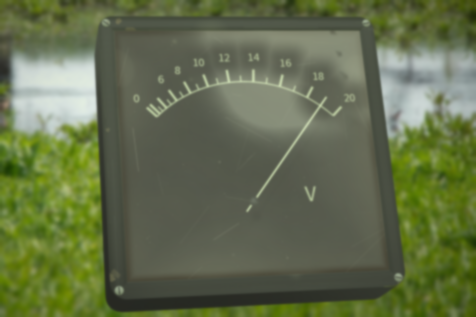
19 (V)
